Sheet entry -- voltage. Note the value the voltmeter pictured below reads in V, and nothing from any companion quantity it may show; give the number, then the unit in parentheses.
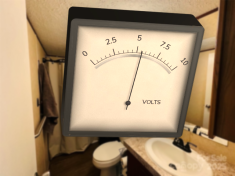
5.5 (V)
